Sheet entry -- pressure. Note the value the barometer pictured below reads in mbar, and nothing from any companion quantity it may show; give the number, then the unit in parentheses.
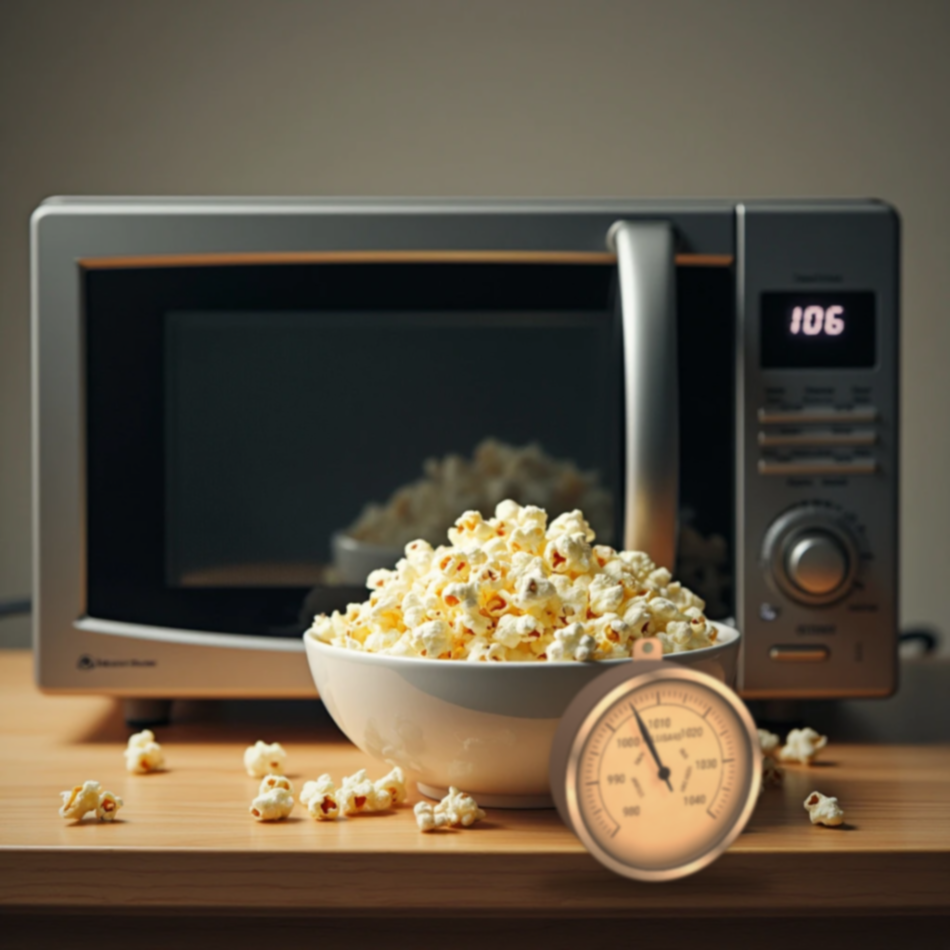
1005 (mbar)
